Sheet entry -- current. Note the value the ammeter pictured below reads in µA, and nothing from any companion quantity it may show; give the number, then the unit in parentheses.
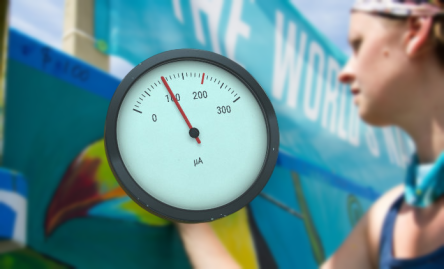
100 (µA)
